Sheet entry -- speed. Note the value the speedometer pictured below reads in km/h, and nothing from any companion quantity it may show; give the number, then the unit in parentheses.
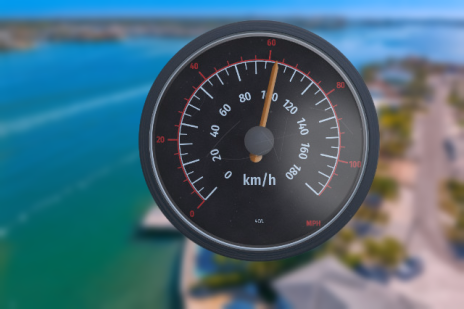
100 (km/h)
